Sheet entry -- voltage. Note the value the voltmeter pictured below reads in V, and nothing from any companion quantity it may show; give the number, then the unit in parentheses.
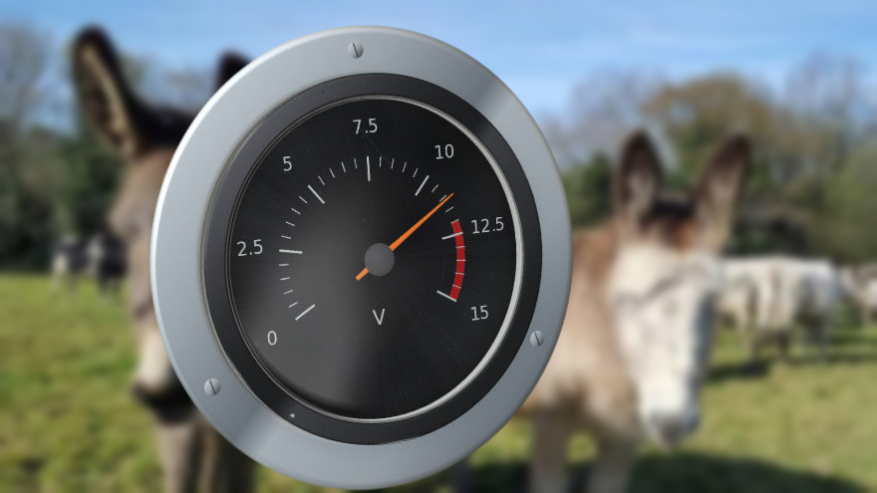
11 (V)
